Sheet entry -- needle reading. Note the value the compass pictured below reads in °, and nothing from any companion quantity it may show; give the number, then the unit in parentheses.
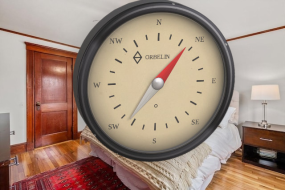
37.5 (°)
